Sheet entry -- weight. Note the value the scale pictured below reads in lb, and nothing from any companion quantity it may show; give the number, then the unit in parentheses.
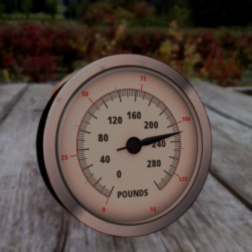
230 (lb)
